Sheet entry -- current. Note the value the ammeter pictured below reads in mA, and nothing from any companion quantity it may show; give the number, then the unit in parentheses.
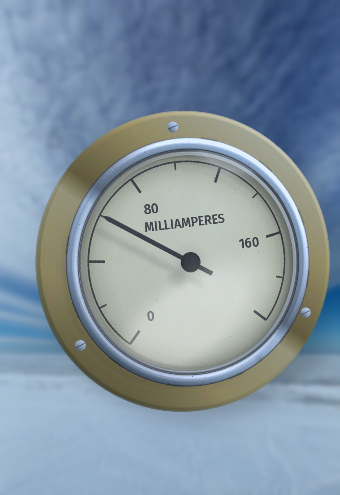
60 (mA)
